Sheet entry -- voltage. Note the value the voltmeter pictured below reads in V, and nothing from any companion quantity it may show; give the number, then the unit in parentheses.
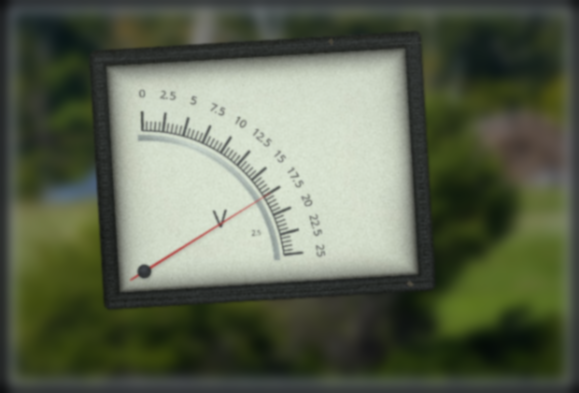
17.5 (V)
